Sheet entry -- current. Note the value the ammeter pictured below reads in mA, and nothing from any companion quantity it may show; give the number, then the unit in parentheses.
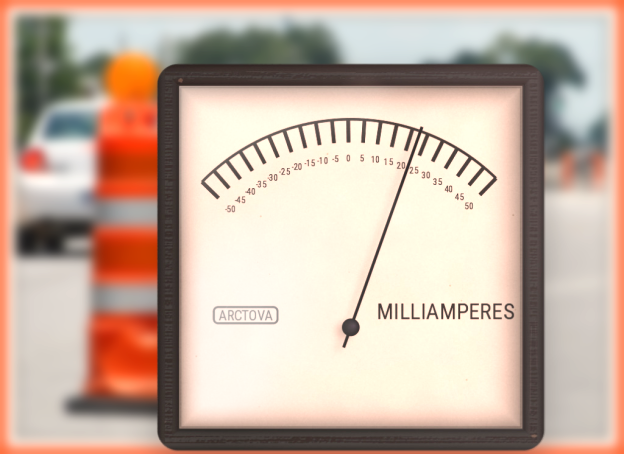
22.5 (mA)
